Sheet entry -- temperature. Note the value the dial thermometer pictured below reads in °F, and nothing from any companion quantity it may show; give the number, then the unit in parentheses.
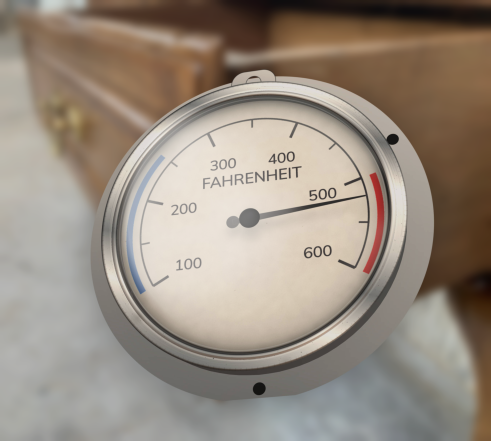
525 (°F)
